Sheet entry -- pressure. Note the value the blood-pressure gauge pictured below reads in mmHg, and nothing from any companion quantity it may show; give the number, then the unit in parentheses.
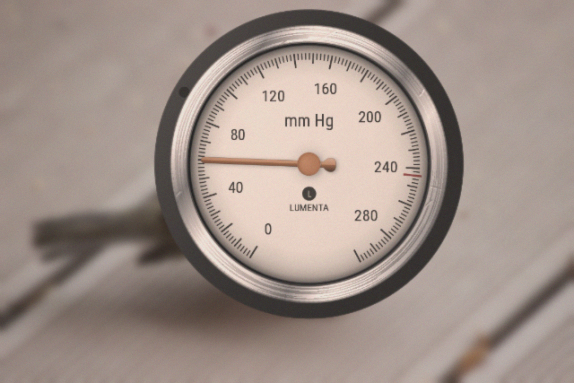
60 (mmHg)
